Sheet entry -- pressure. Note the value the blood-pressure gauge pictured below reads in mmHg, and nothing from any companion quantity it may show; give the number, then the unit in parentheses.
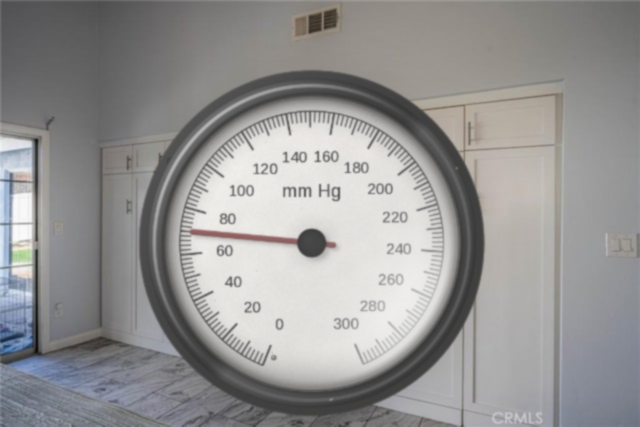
70 (mmHg)
